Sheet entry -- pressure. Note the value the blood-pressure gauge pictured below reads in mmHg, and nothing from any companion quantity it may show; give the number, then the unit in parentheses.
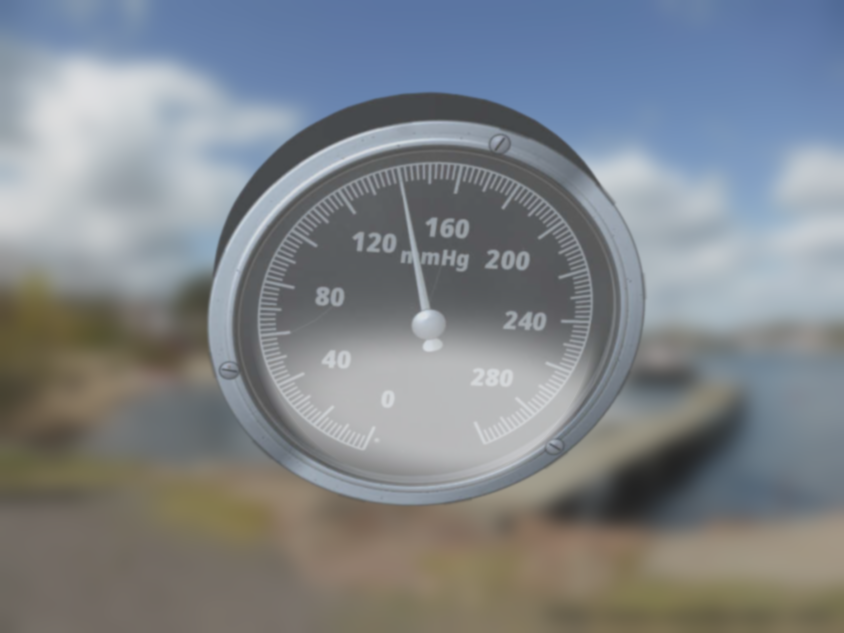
140 (mmHg)
